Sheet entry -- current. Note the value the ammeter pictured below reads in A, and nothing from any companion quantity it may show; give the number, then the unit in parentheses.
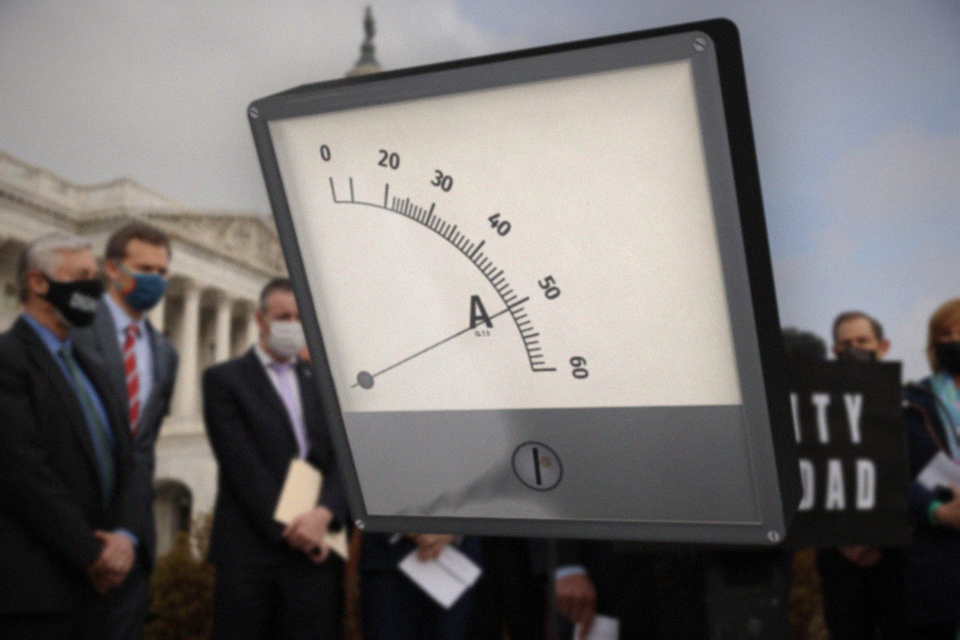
50 (A)
